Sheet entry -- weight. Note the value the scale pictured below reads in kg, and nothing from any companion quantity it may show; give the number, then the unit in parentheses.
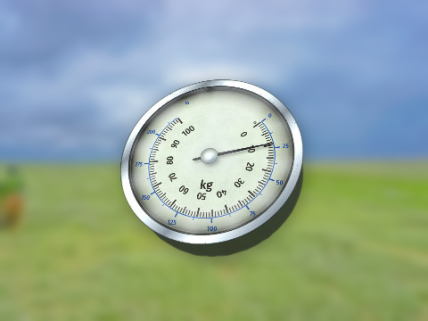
10 (kg)
